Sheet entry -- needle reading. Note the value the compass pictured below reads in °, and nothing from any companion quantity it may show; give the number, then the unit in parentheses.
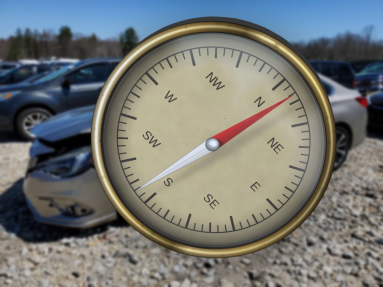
10 (°)
